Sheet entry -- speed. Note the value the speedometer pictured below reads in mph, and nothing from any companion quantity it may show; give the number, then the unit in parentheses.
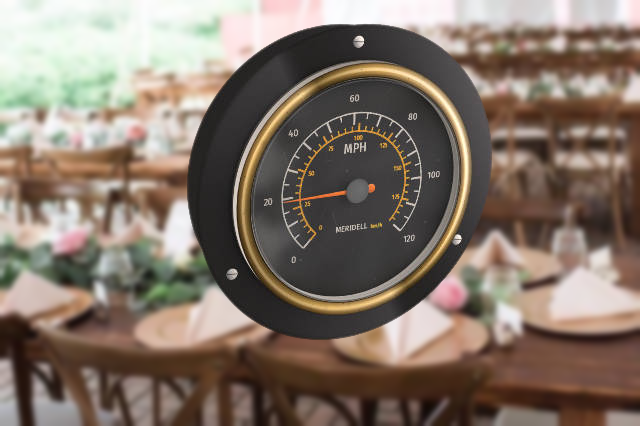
20 (mph)
